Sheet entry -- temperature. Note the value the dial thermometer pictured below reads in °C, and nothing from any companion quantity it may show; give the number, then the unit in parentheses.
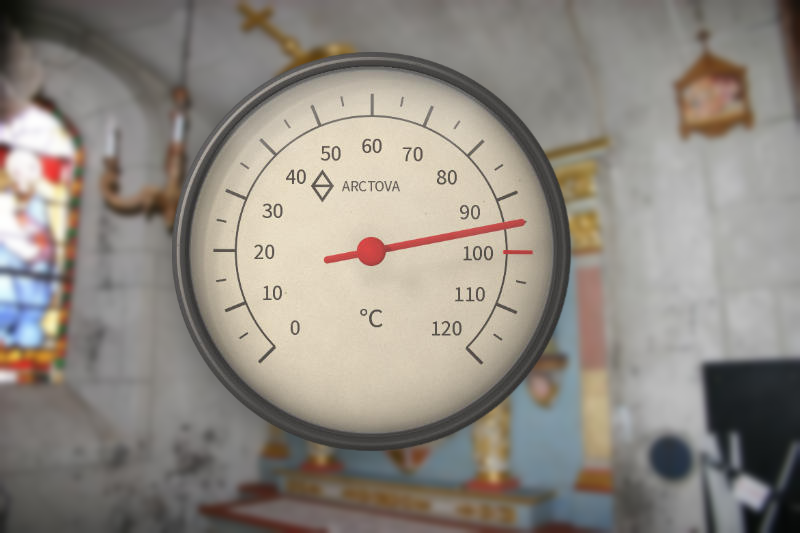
95 (°C)
